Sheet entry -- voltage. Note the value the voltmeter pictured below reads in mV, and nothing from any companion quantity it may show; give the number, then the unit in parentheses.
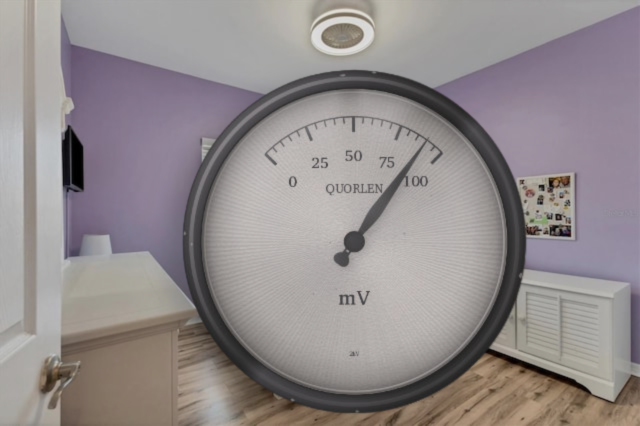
90 (mV)
